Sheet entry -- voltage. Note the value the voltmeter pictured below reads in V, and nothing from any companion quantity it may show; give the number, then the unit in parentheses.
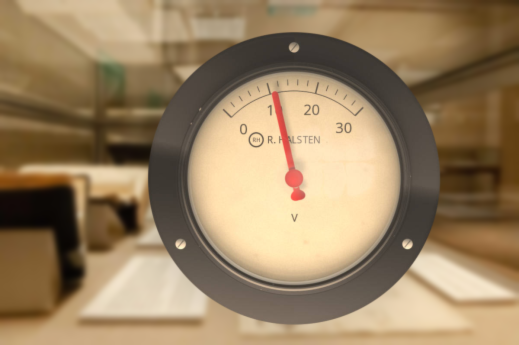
11 (V)
